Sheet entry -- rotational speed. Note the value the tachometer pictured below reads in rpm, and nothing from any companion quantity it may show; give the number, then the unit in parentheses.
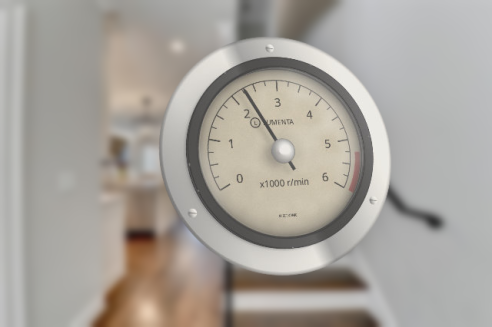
2250 (rpm)
